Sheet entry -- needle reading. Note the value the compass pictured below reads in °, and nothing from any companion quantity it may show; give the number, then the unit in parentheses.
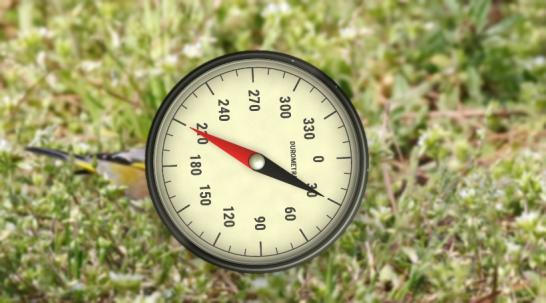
210 (°)
